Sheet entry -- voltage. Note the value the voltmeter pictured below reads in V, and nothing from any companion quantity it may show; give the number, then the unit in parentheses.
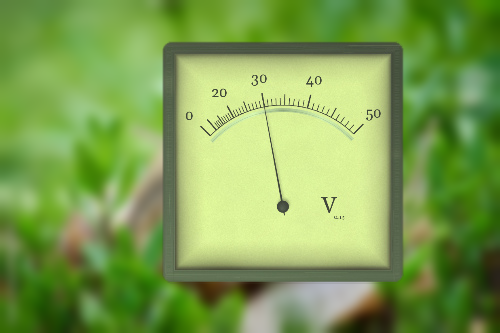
30 (V)
